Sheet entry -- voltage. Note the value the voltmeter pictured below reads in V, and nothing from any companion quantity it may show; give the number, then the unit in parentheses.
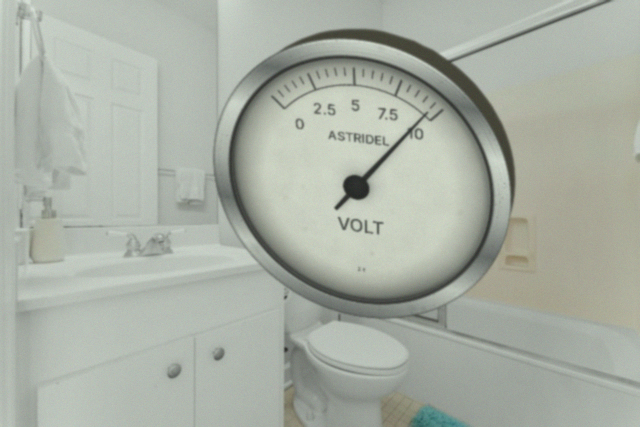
9.5 (V)
